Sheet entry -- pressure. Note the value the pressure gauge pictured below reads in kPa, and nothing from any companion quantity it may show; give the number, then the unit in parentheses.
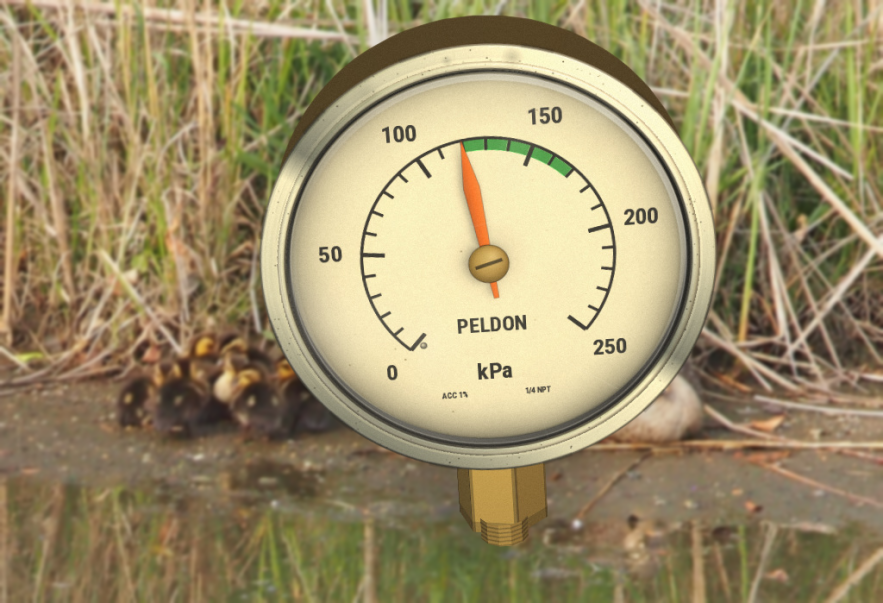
120 (kPa)
